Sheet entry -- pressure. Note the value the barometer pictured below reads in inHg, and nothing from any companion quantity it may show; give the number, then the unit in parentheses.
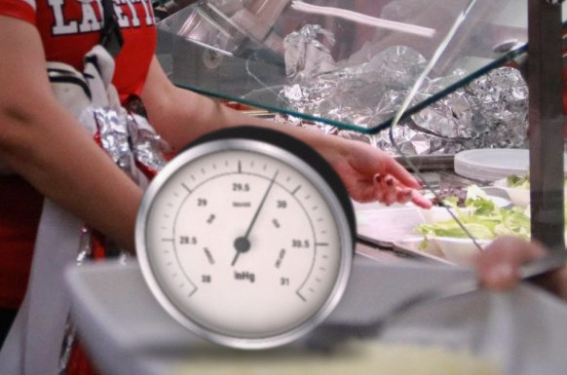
29.8 (inHg)
